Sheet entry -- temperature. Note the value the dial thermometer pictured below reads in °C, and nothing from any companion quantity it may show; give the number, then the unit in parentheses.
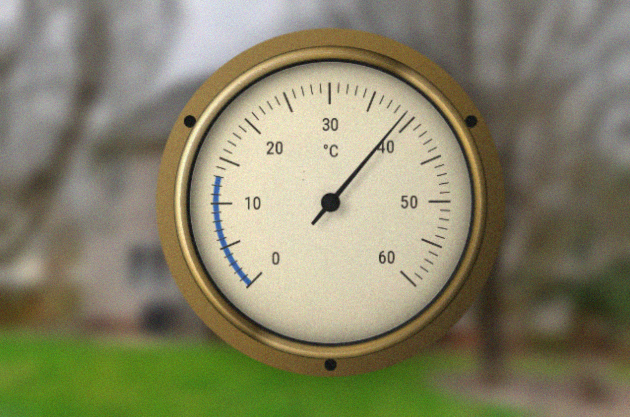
39 (°C)
